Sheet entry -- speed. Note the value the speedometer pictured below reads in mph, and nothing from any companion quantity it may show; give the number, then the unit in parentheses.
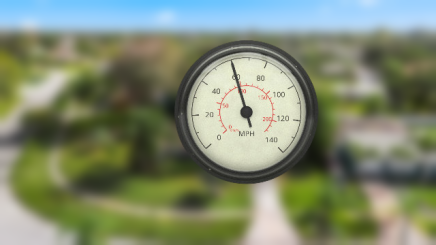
60 (mph)
